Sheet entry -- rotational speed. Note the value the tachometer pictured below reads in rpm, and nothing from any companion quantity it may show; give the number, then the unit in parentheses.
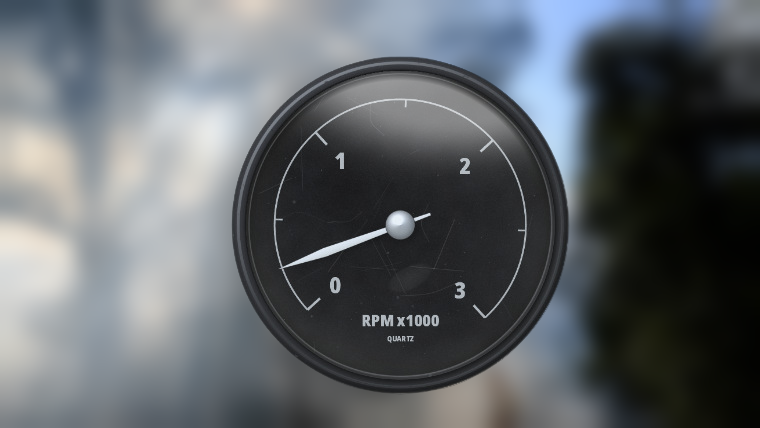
250 (rpm)
